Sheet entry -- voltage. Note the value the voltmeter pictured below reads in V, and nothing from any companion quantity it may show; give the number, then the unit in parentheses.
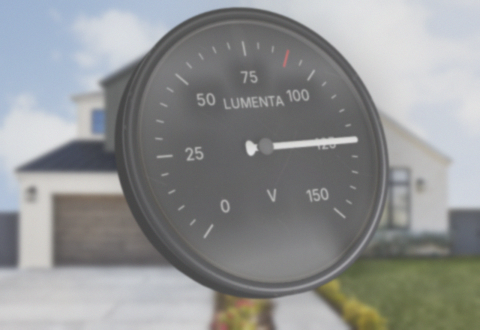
125 (V)
